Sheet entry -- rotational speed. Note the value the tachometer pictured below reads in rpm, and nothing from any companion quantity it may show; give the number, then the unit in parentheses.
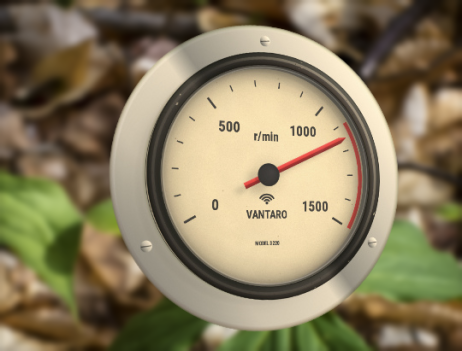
1150 (rpm)
